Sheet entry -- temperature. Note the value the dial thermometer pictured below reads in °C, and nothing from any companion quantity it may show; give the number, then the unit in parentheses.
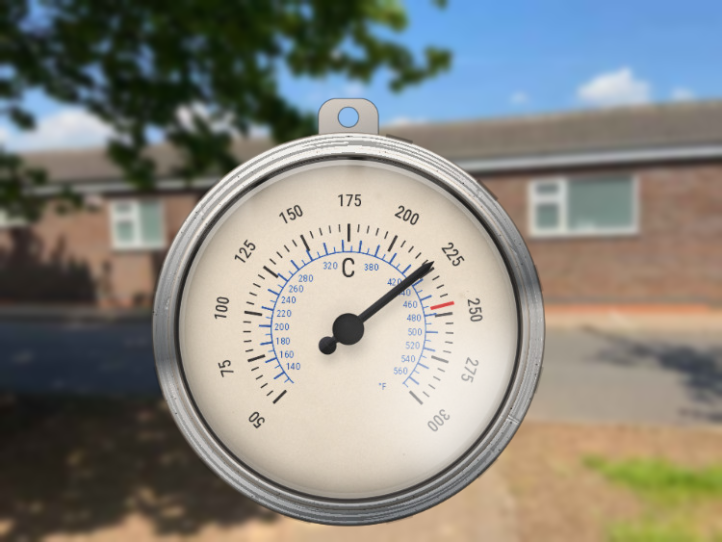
222.5 (°C)
